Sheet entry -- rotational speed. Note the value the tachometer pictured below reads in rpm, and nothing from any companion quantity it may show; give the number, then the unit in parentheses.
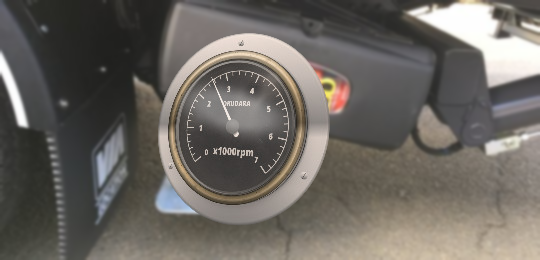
2600 (rpm)
